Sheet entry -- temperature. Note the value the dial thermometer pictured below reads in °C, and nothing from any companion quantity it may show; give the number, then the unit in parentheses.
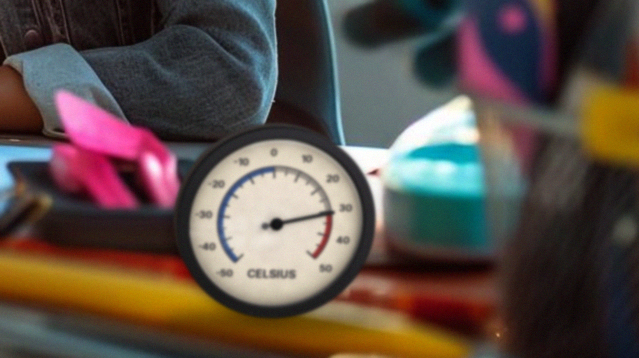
30 (°C)
